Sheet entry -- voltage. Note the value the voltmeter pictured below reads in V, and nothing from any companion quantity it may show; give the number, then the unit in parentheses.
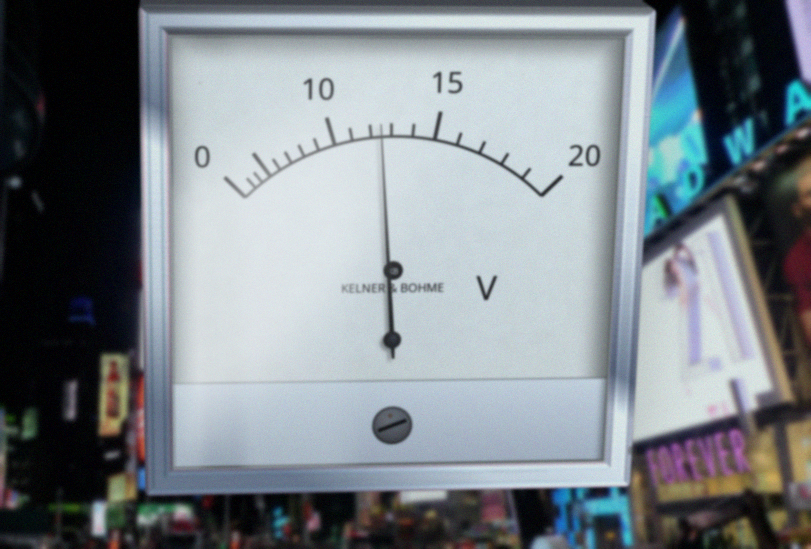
12.5 (V)
